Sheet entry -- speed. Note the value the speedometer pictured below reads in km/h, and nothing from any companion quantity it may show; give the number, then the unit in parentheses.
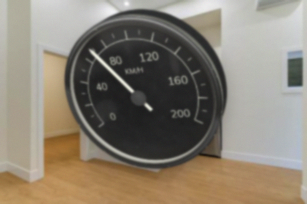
70 (km/h)
